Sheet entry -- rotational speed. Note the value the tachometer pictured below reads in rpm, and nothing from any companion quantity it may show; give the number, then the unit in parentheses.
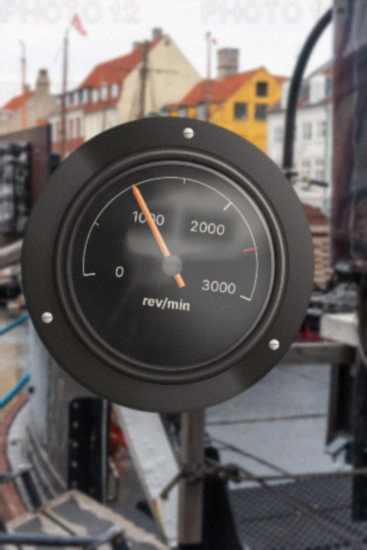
1000 (rpm)
